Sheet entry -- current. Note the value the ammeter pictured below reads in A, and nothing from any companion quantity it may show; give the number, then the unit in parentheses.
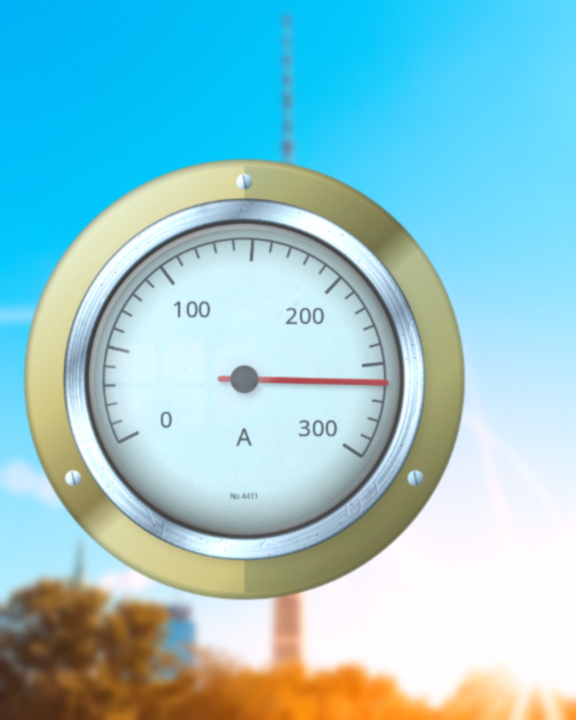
260 (A)
